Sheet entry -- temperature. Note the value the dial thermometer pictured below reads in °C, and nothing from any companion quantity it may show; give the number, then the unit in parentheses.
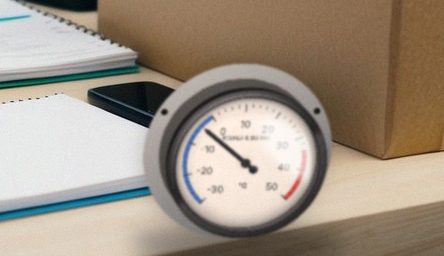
-4 (°C)
